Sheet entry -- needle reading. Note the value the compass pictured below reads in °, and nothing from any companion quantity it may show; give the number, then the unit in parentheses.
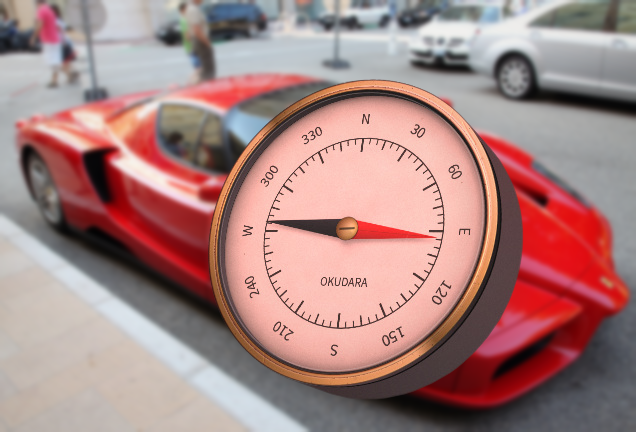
95 (°)
